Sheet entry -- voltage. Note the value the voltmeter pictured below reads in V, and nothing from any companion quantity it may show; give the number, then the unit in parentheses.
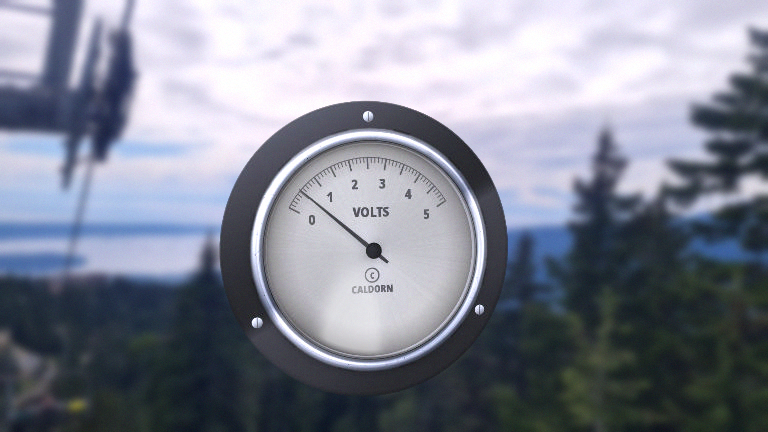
0.5 (V)
